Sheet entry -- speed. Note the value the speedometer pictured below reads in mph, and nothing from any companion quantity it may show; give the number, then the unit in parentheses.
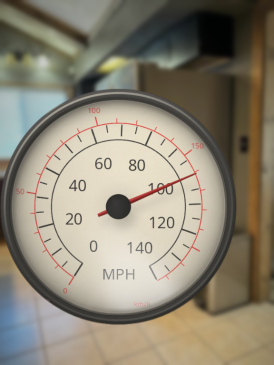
100 (mph)
